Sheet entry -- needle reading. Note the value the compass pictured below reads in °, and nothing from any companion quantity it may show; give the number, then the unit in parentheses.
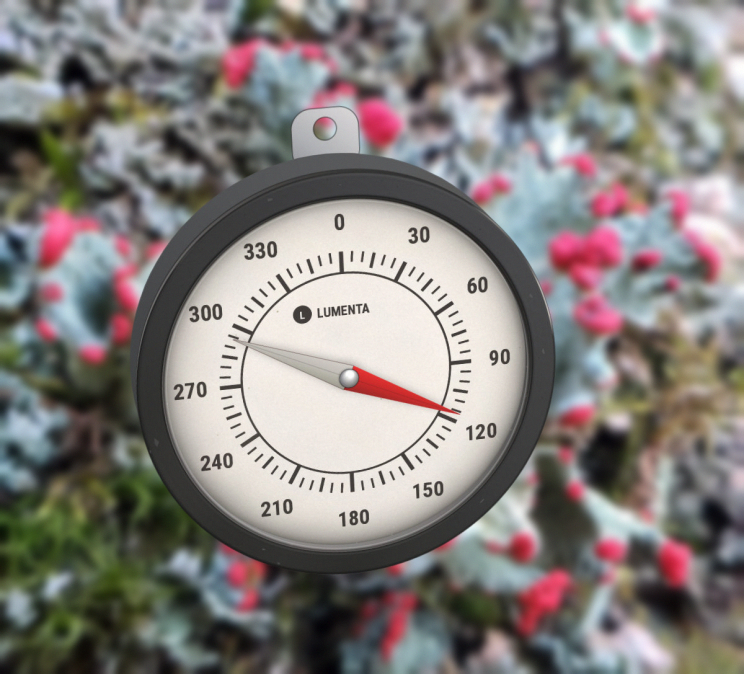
115 (°)
